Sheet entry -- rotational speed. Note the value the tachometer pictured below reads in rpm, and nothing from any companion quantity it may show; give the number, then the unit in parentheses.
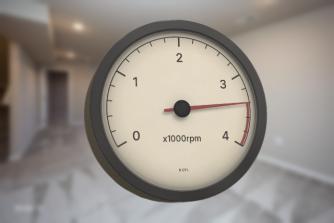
3400 (rpm)
